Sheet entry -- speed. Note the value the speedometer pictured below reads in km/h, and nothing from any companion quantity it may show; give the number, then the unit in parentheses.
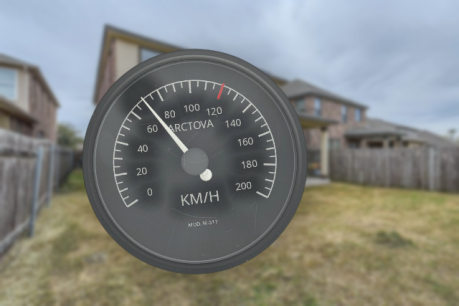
70 (km/h)
